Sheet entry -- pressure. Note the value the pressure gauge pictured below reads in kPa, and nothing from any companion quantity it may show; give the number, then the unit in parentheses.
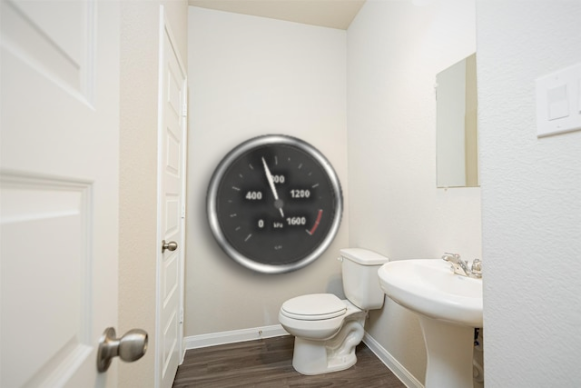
700 (kPa)
